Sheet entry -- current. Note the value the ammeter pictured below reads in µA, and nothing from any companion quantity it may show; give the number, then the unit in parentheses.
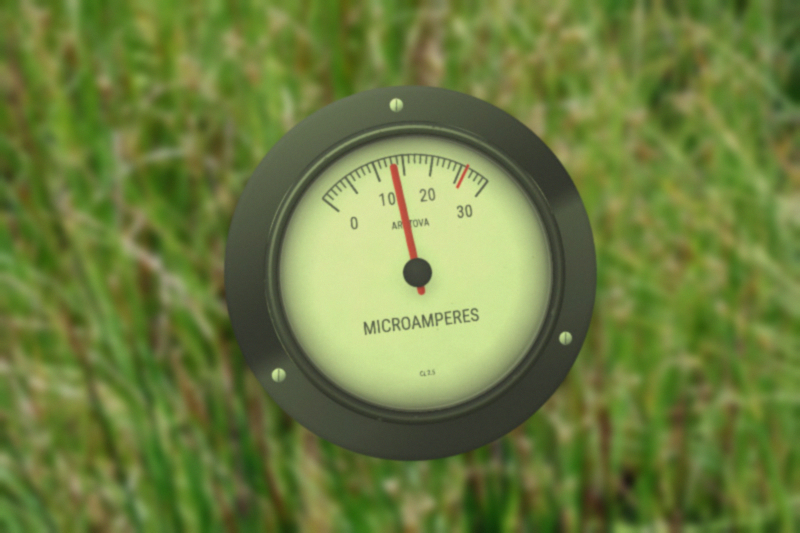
13 (µA)
